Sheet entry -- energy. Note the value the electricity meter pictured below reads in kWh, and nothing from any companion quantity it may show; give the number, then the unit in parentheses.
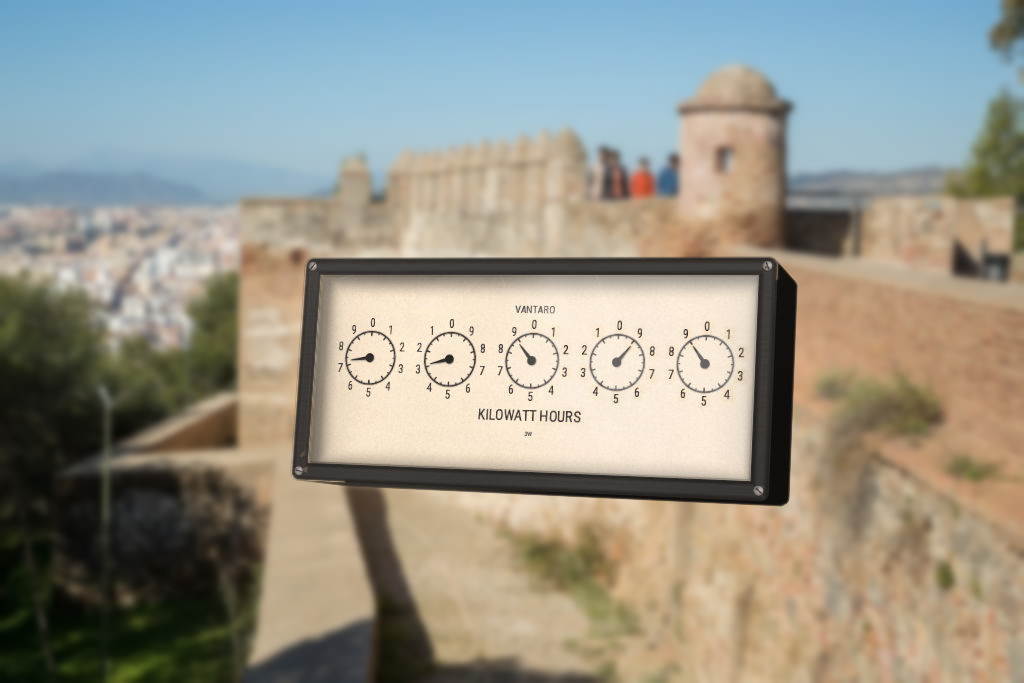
72889 (kWh)
